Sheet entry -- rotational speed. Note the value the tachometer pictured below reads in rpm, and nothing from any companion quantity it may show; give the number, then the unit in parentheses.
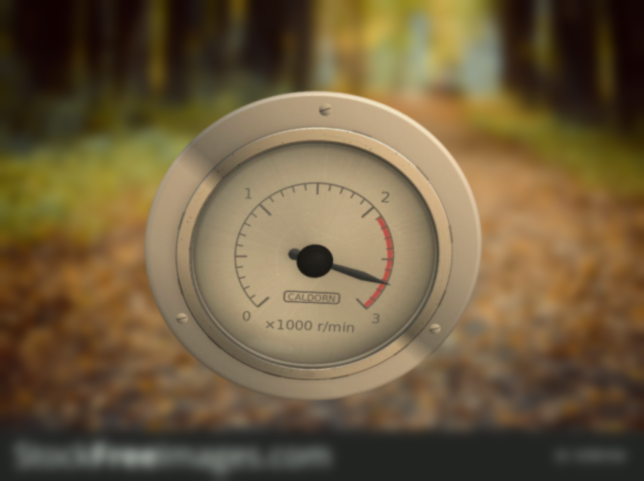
2700 (rpm)
